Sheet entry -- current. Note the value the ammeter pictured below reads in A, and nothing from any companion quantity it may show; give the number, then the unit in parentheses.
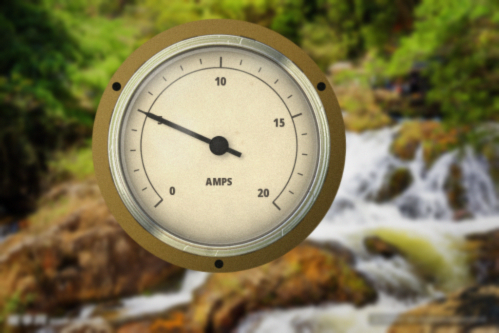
5 (A)
